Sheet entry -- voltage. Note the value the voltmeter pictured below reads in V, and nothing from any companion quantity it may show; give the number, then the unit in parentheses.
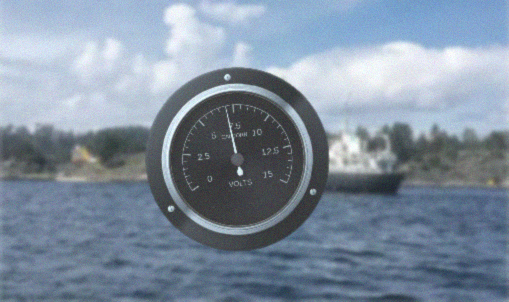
7 (V)
